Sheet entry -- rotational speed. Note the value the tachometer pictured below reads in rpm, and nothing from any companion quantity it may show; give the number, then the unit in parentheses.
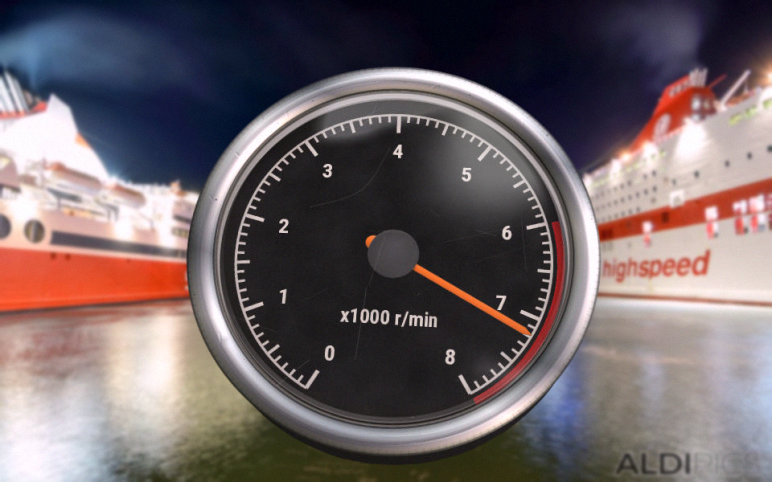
7200 (rpm)
